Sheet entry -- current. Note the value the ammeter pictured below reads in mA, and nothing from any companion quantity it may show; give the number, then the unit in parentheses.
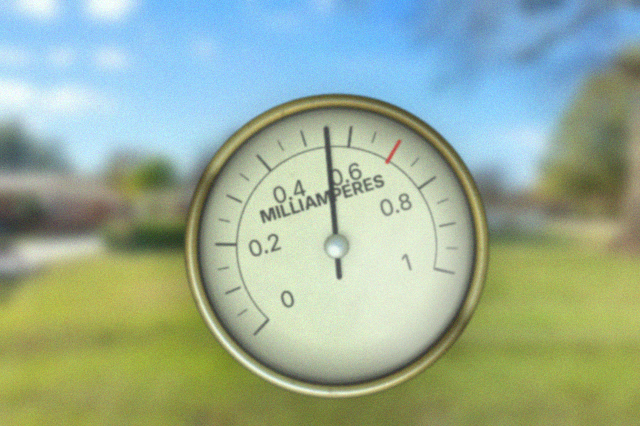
0.55 (mA)
